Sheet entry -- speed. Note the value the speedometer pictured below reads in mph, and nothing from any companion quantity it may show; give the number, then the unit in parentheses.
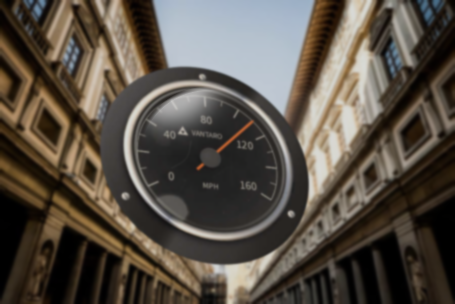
110 (mph)
